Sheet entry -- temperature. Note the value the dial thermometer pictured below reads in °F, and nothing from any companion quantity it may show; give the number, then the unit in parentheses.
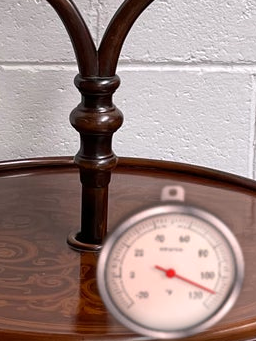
110 (°F)
